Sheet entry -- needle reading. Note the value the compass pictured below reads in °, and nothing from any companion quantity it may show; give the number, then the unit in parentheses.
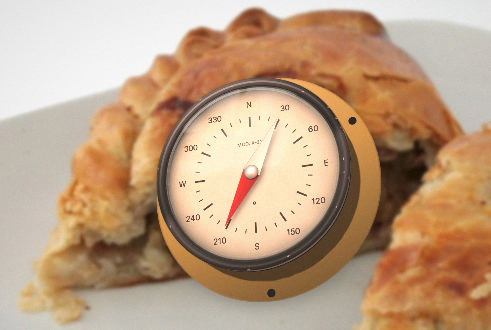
210 (°)
